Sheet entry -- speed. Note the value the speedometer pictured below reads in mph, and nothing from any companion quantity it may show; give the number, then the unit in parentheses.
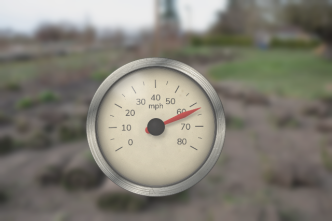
62.5 (mph)
